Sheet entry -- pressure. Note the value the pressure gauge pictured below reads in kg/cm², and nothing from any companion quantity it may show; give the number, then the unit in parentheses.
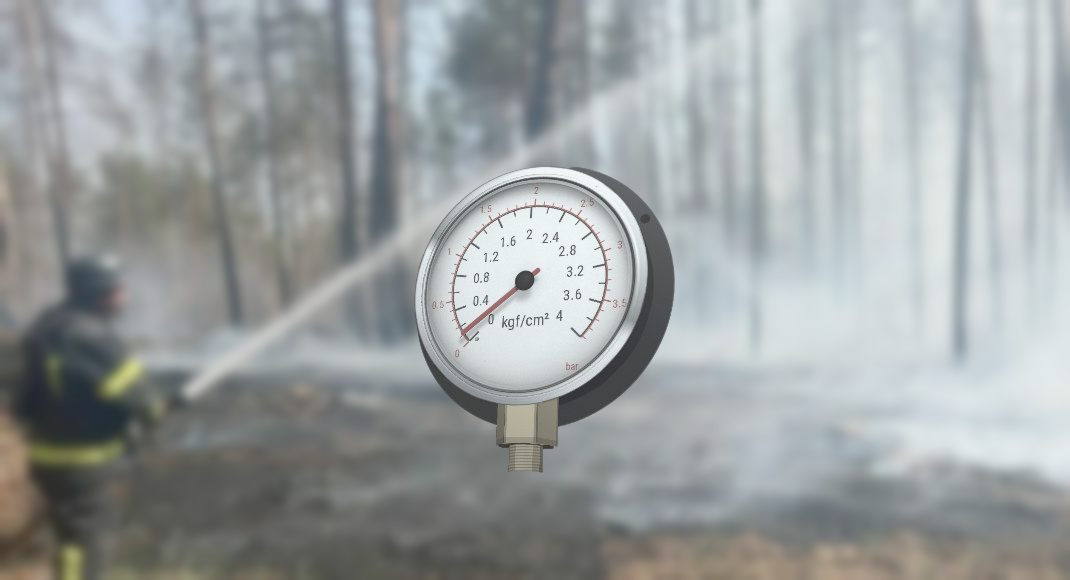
0.1 (kg/cm²)
